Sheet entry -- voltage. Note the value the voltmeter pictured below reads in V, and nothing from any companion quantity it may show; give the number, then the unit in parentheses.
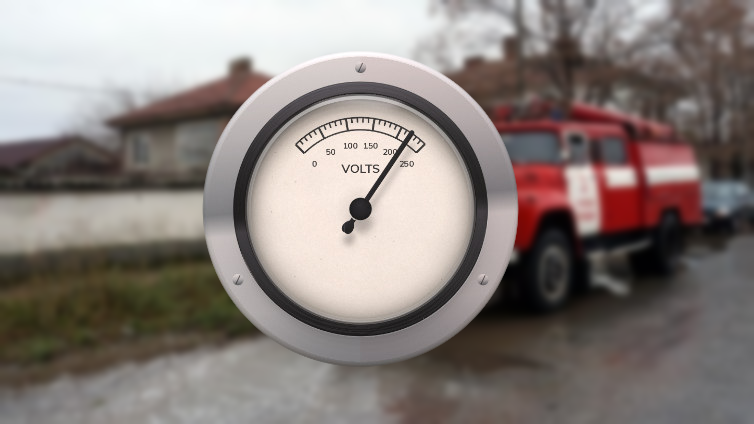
220 (V)
